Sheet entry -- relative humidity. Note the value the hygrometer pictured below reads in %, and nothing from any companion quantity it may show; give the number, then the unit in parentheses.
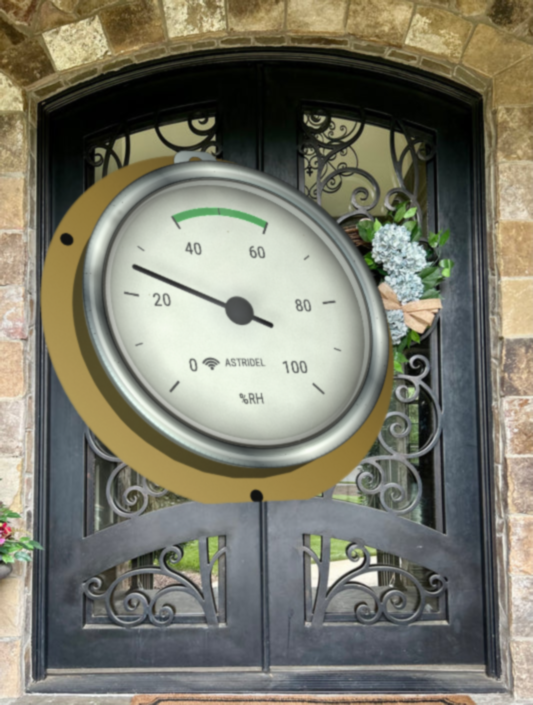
25 (%)
